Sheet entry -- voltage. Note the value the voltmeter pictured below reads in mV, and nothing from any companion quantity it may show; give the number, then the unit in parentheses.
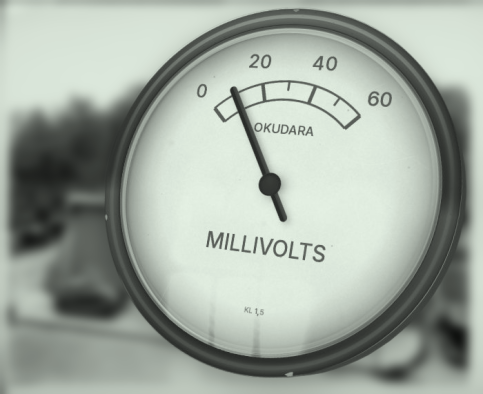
10 (mV)
